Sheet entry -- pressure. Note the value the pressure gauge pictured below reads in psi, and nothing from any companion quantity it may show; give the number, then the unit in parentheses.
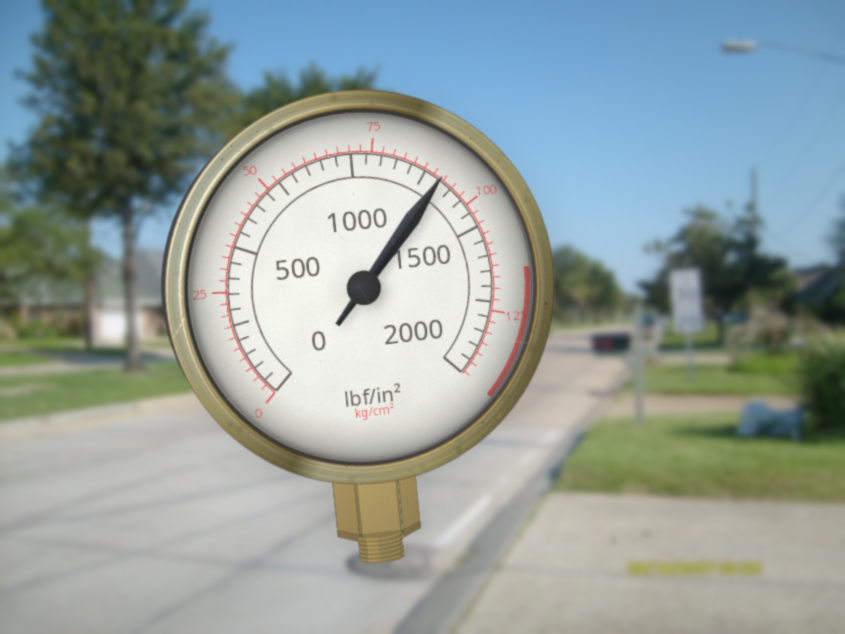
1300 (psi)
